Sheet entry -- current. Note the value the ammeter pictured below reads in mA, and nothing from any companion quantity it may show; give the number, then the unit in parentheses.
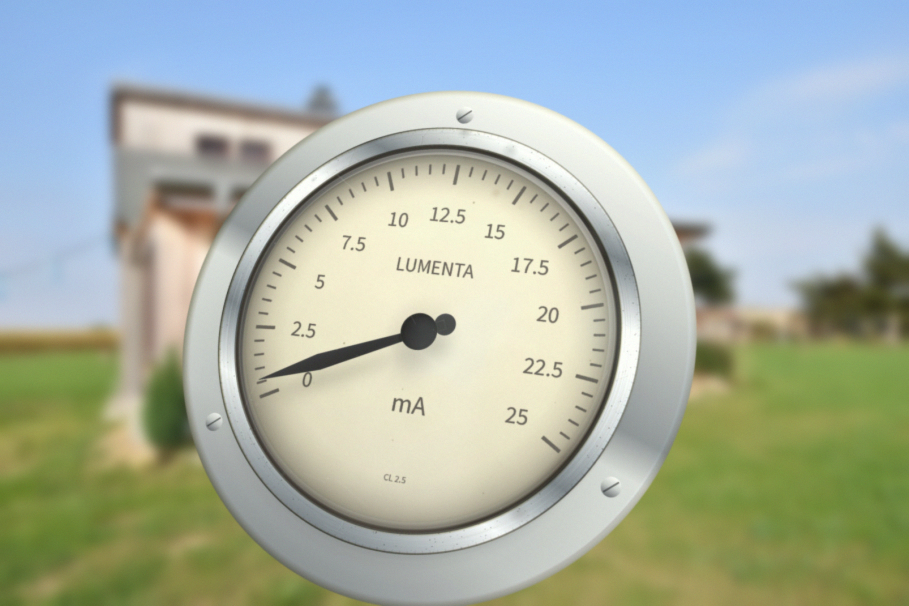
0.5 (mA)
